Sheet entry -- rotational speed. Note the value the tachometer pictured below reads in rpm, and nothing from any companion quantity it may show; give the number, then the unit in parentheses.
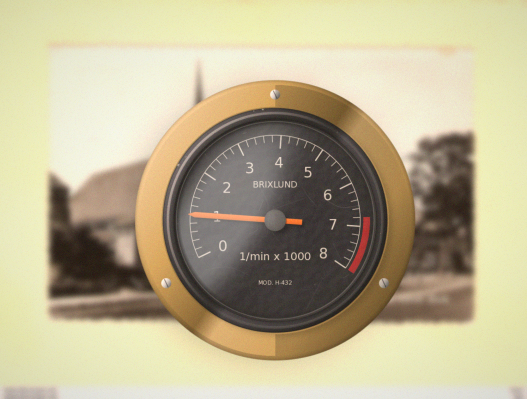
1000 (rpm)
